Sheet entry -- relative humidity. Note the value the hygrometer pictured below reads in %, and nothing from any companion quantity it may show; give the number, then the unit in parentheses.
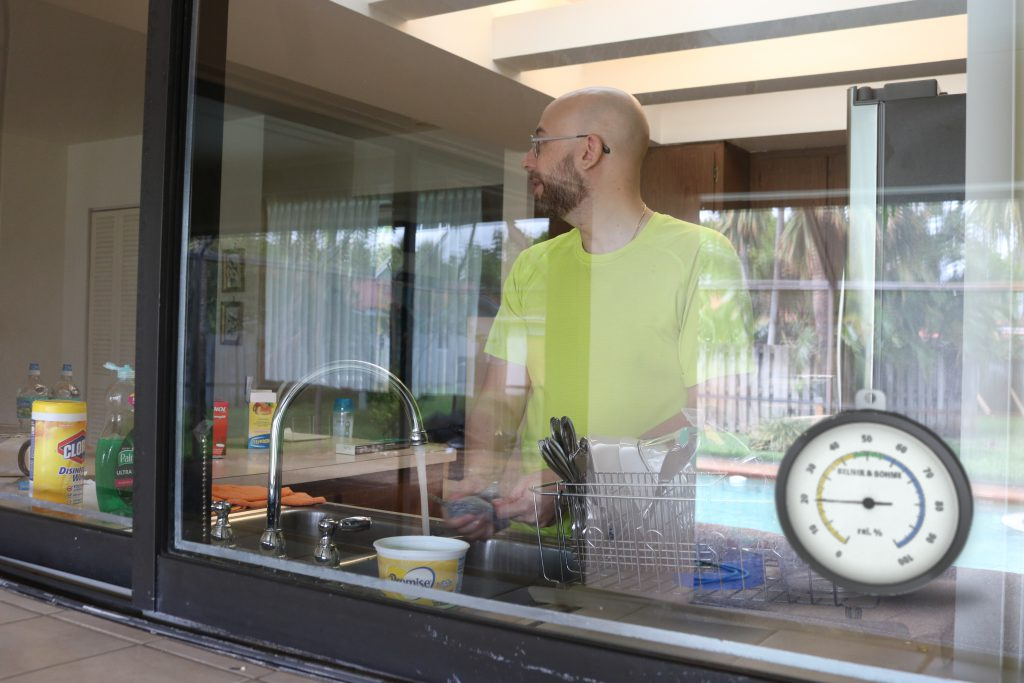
20 (%)
